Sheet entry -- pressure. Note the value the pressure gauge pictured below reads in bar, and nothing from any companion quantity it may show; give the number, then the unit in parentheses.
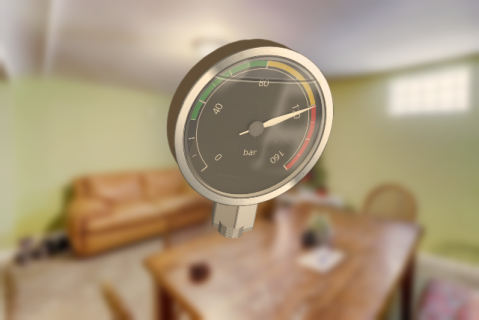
120 (bar)
